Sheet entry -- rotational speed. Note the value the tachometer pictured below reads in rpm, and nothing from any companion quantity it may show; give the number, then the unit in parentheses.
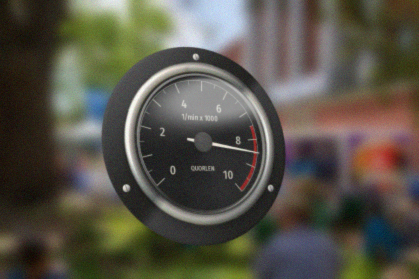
8500 (rpm)
